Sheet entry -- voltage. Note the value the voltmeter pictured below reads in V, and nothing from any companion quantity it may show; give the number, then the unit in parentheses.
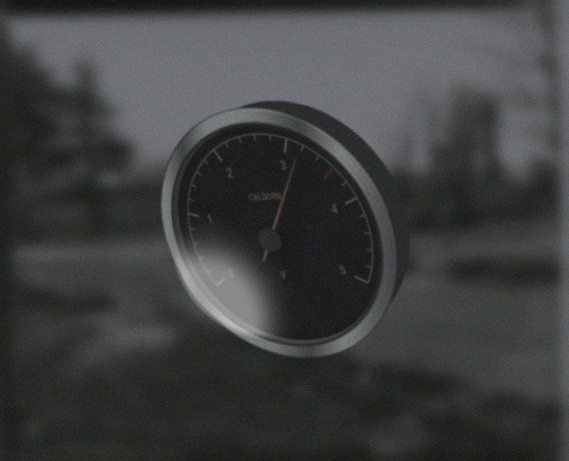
3.2 (V)
